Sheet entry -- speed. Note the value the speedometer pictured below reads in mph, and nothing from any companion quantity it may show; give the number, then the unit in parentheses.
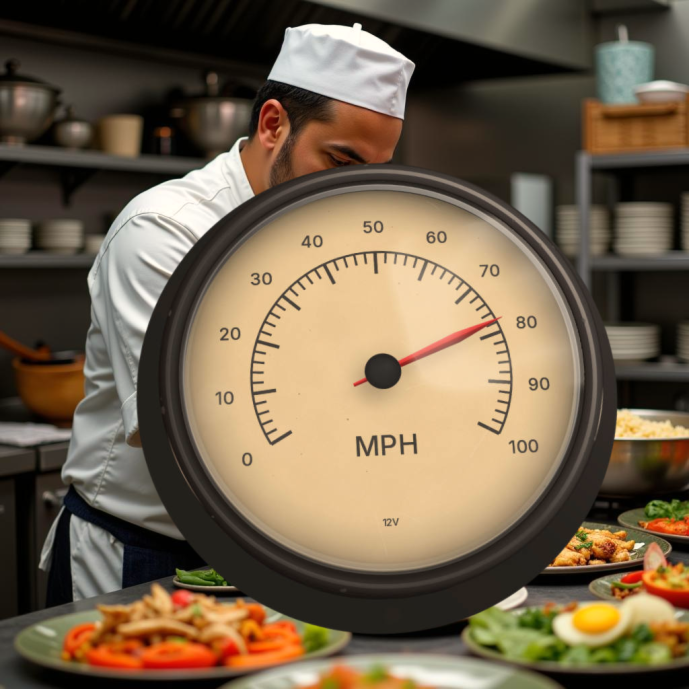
78 (mph)
